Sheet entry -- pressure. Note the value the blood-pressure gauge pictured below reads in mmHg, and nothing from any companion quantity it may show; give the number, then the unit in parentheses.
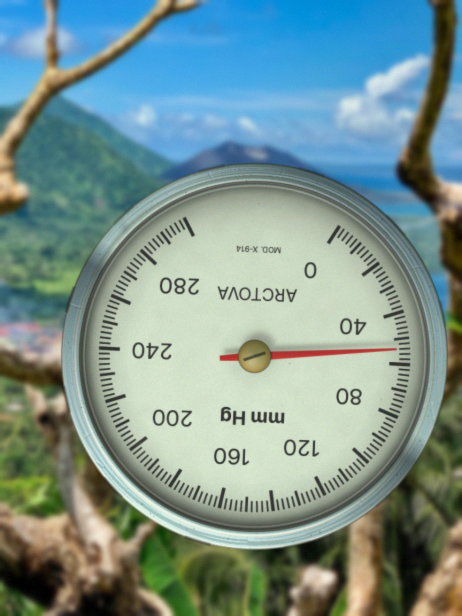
54 (mmHg)
